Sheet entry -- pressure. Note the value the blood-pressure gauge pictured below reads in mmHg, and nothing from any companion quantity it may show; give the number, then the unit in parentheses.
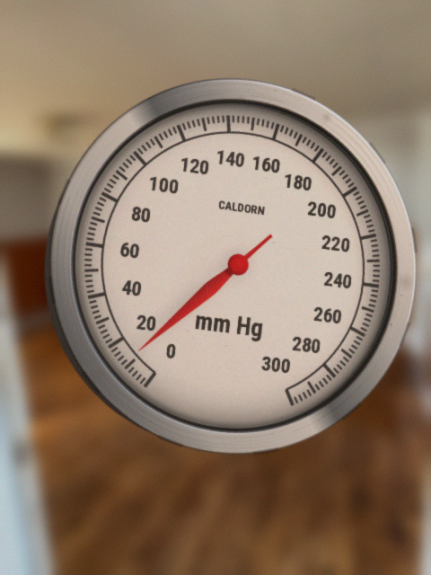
12 (mmHg)
